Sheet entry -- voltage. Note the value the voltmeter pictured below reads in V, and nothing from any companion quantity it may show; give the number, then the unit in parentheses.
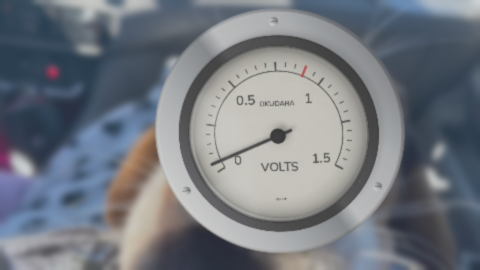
0.05 (V)
